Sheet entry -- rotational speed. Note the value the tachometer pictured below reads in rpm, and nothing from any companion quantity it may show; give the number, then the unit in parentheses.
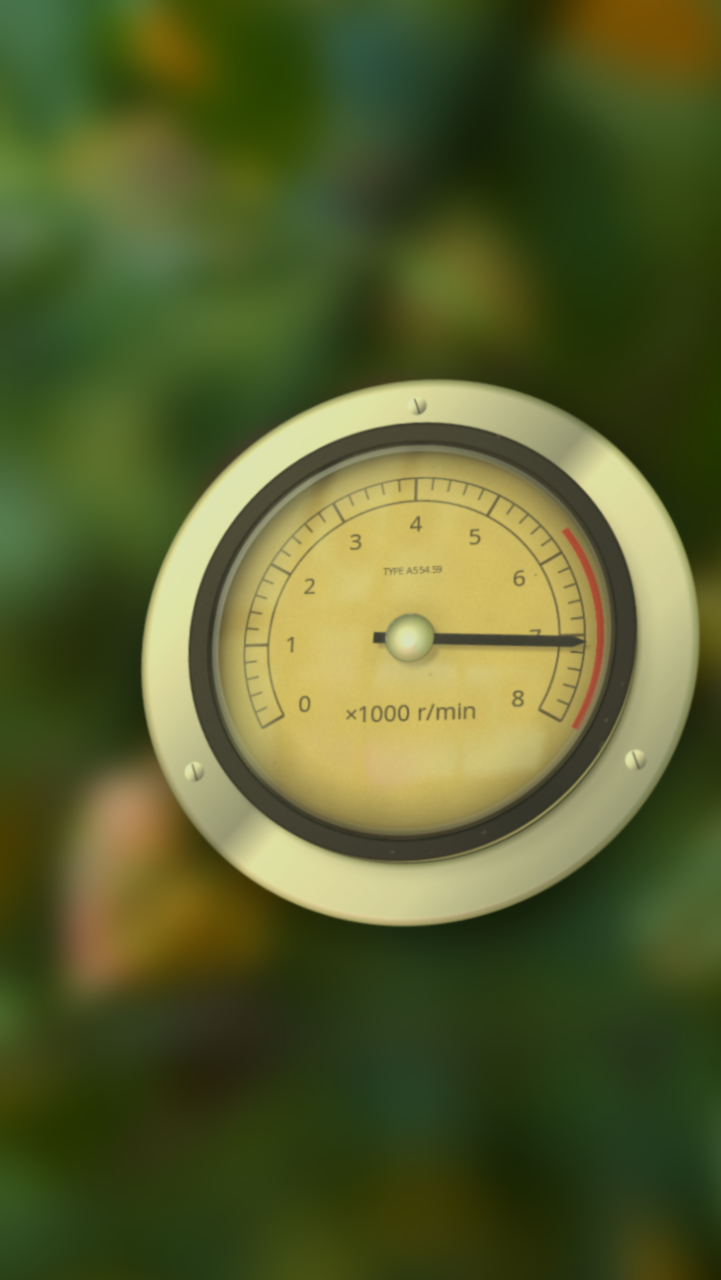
7100 (rpm)
